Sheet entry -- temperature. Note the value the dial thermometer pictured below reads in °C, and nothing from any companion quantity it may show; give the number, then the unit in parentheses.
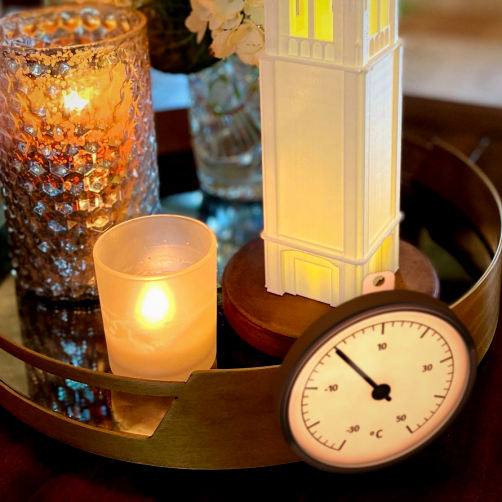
0 (°C)
